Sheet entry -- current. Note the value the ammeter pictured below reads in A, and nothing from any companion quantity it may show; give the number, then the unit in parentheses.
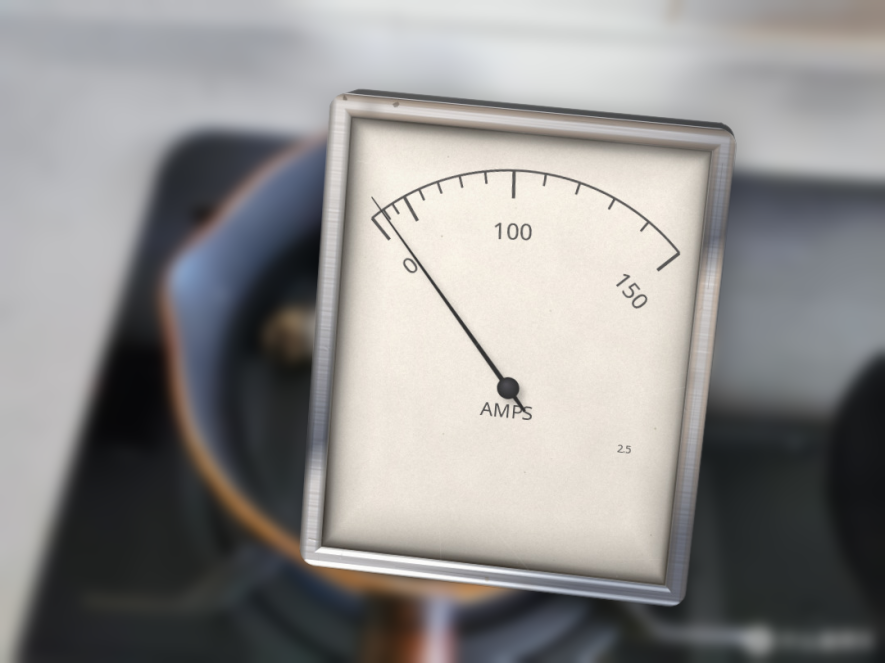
30 (A)
